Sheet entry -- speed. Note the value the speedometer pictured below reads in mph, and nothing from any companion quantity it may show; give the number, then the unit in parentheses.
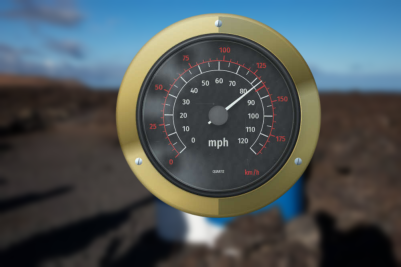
82.5 (mph)
